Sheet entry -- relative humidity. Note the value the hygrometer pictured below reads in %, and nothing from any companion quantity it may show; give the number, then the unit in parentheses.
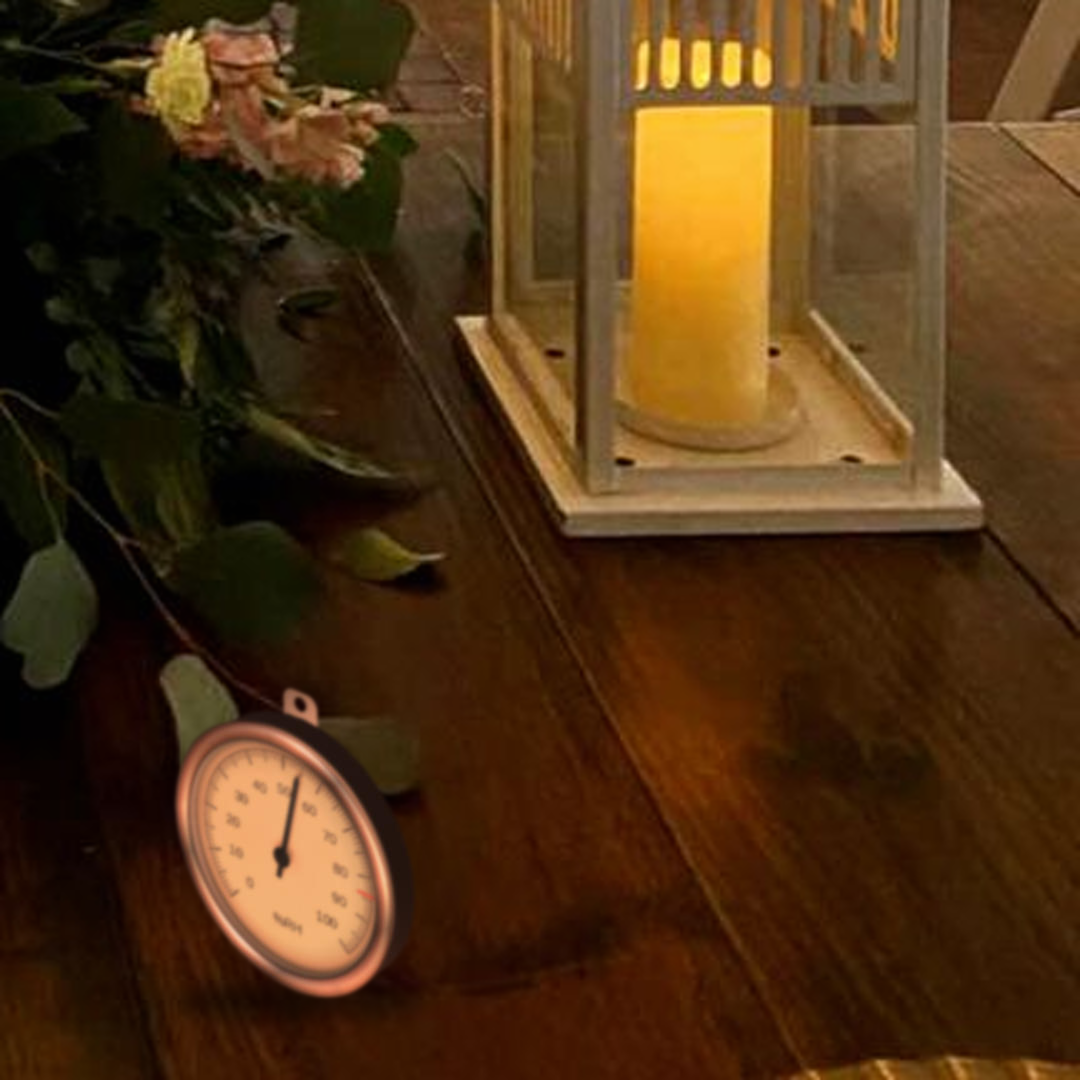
55 (%)
